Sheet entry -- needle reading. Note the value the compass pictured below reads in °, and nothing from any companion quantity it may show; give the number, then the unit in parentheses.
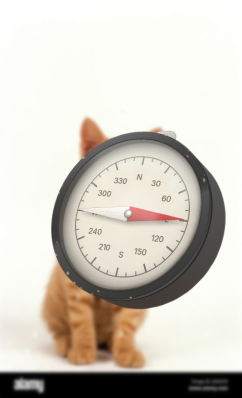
90 (°)
